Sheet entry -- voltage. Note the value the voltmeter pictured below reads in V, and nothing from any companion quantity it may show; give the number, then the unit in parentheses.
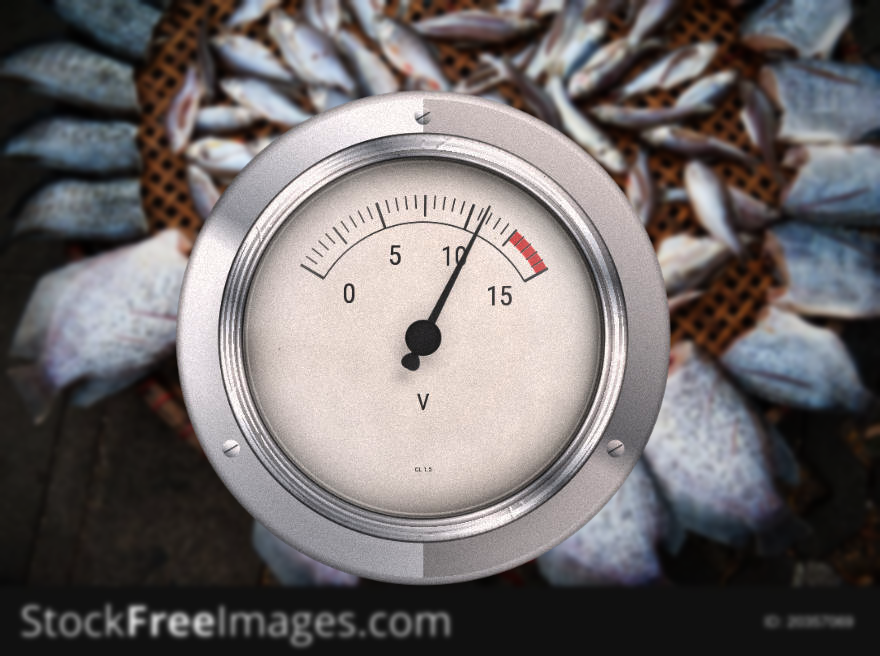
10.75 (V)
